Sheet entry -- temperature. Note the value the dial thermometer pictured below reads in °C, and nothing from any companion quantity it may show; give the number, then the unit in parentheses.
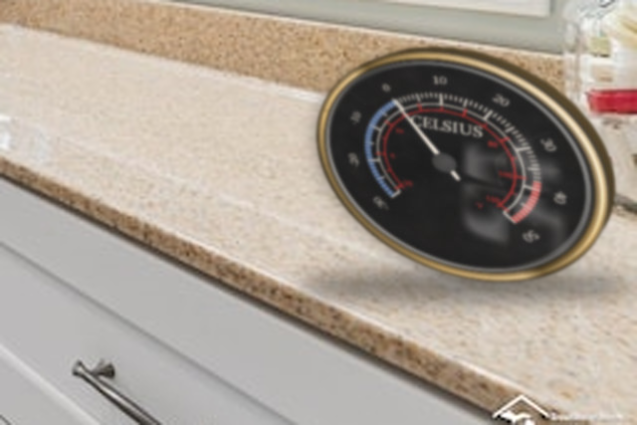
0 (°C)
